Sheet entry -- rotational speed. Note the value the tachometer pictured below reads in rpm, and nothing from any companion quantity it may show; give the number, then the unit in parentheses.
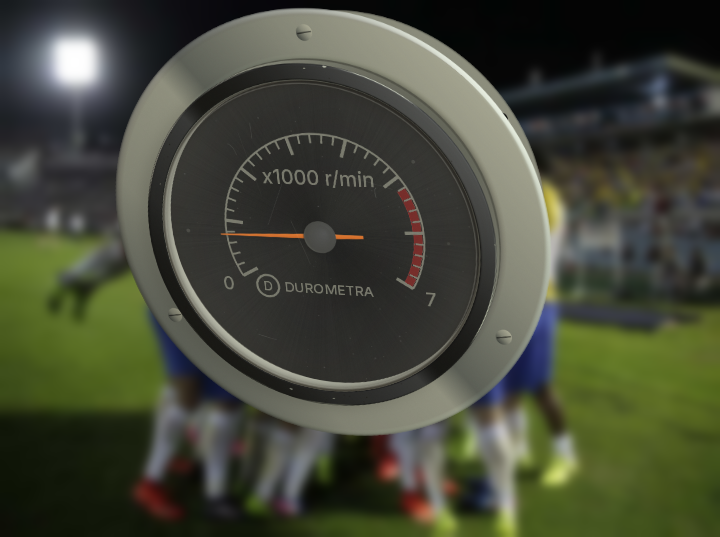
800 (rpm)
